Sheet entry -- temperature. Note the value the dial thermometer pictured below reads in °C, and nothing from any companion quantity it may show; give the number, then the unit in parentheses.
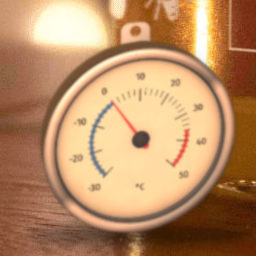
0 (°C)
